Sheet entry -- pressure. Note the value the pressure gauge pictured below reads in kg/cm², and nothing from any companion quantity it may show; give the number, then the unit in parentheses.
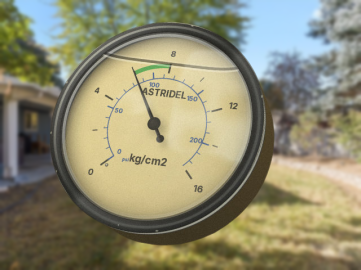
6 (kg/cm²)
